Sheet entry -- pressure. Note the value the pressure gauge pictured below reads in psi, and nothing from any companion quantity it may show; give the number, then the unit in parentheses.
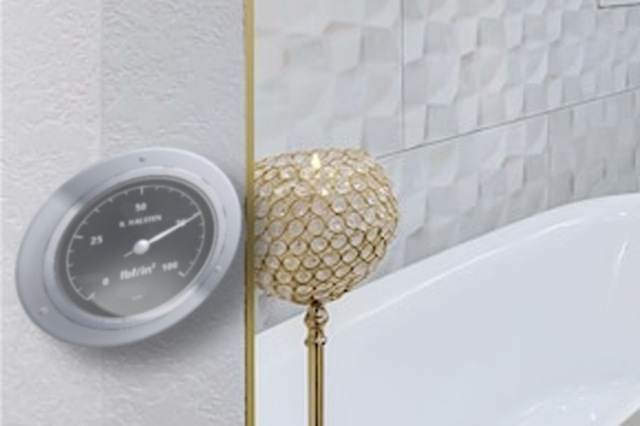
75 (psi)
